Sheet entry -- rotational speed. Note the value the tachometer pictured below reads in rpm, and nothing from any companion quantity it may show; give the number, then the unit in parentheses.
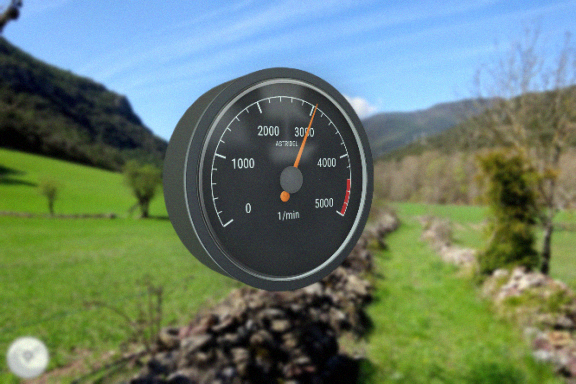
3000 (rpm)
